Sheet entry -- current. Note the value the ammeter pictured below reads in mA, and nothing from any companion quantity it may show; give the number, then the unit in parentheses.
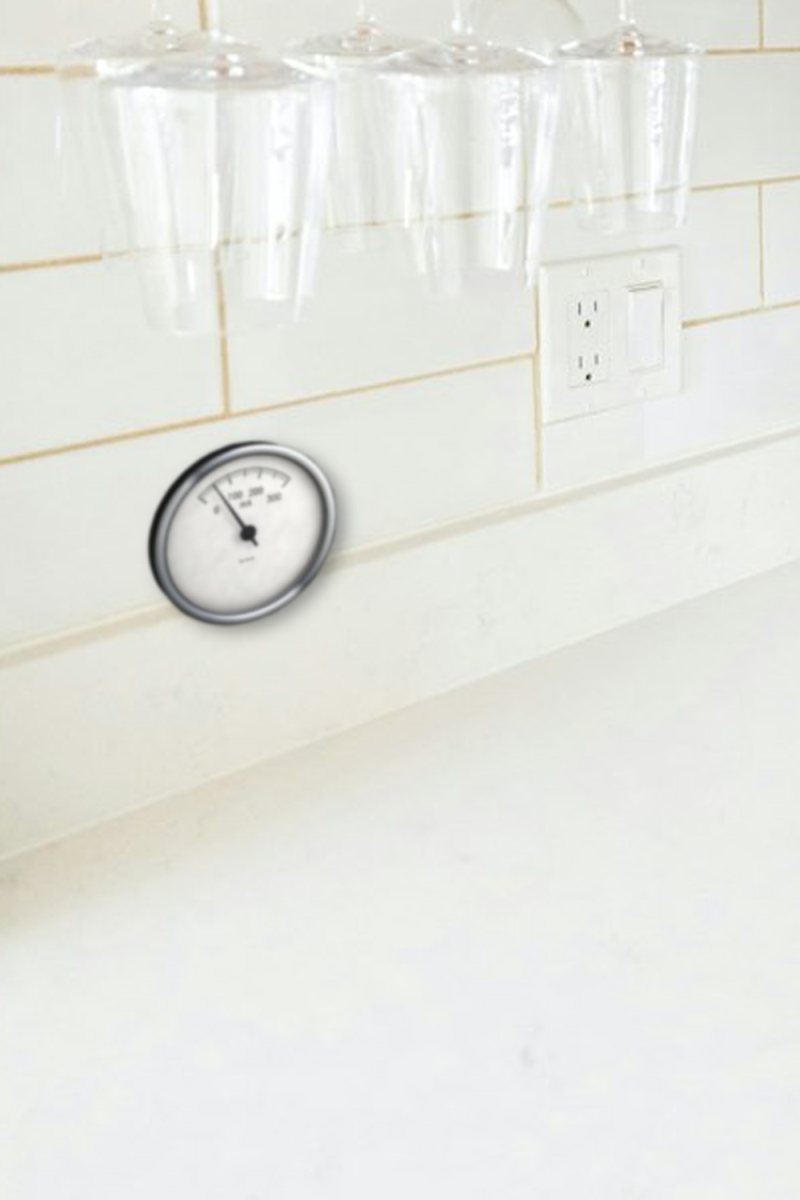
50 (mA)
